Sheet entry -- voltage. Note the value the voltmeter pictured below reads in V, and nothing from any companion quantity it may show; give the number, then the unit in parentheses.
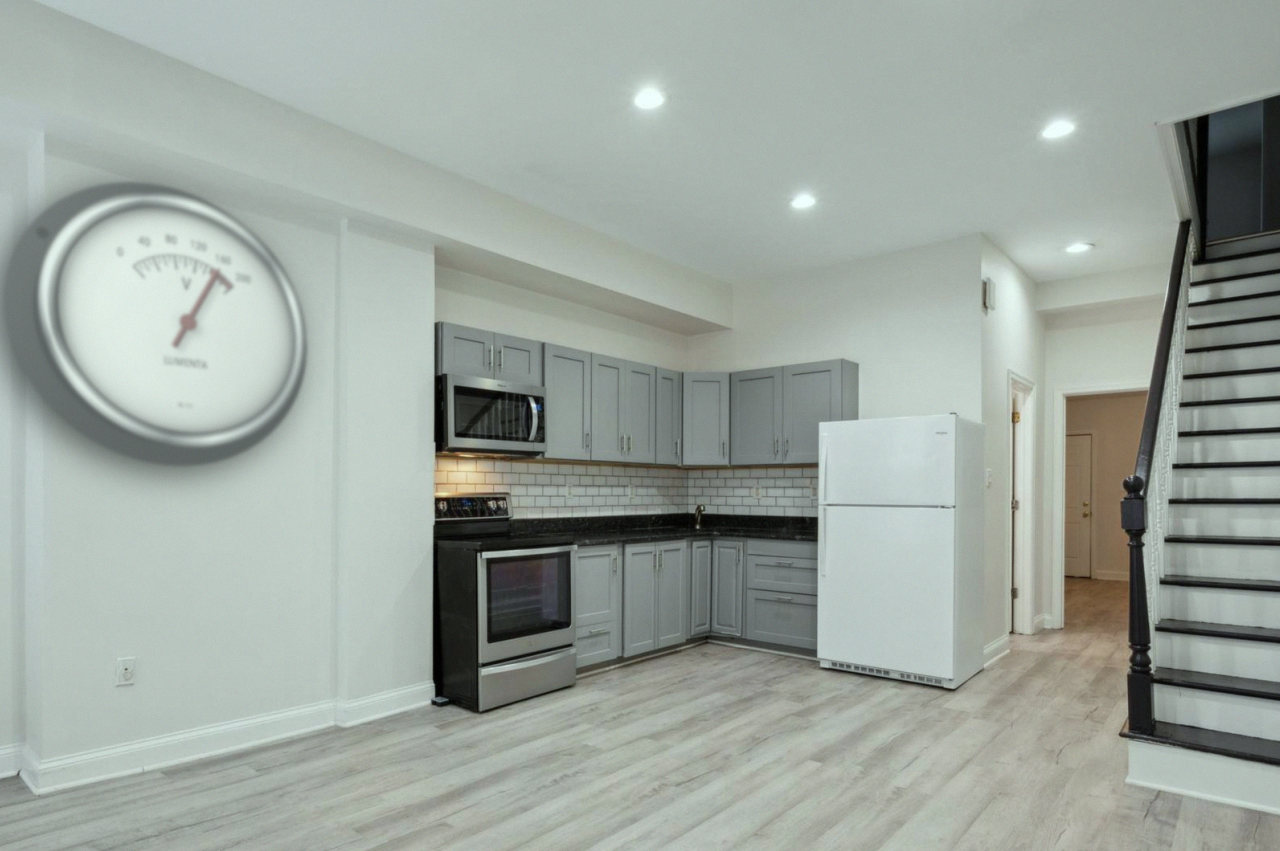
160 (V)
